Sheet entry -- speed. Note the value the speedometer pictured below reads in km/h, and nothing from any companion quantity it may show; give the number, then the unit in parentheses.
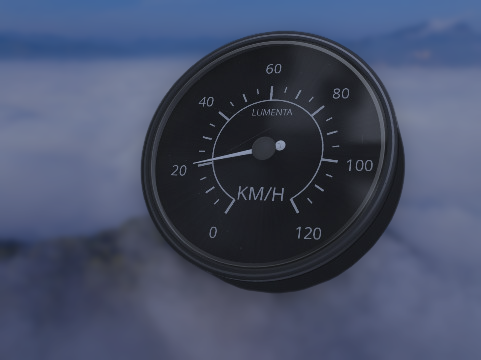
20 (km/h)
